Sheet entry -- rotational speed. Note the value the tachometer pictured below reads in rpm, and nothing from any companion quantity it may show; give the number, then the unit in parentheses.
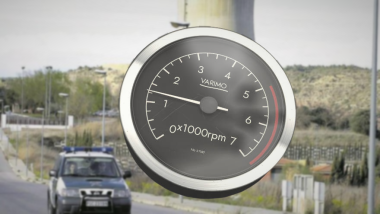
1250 (rpm)
